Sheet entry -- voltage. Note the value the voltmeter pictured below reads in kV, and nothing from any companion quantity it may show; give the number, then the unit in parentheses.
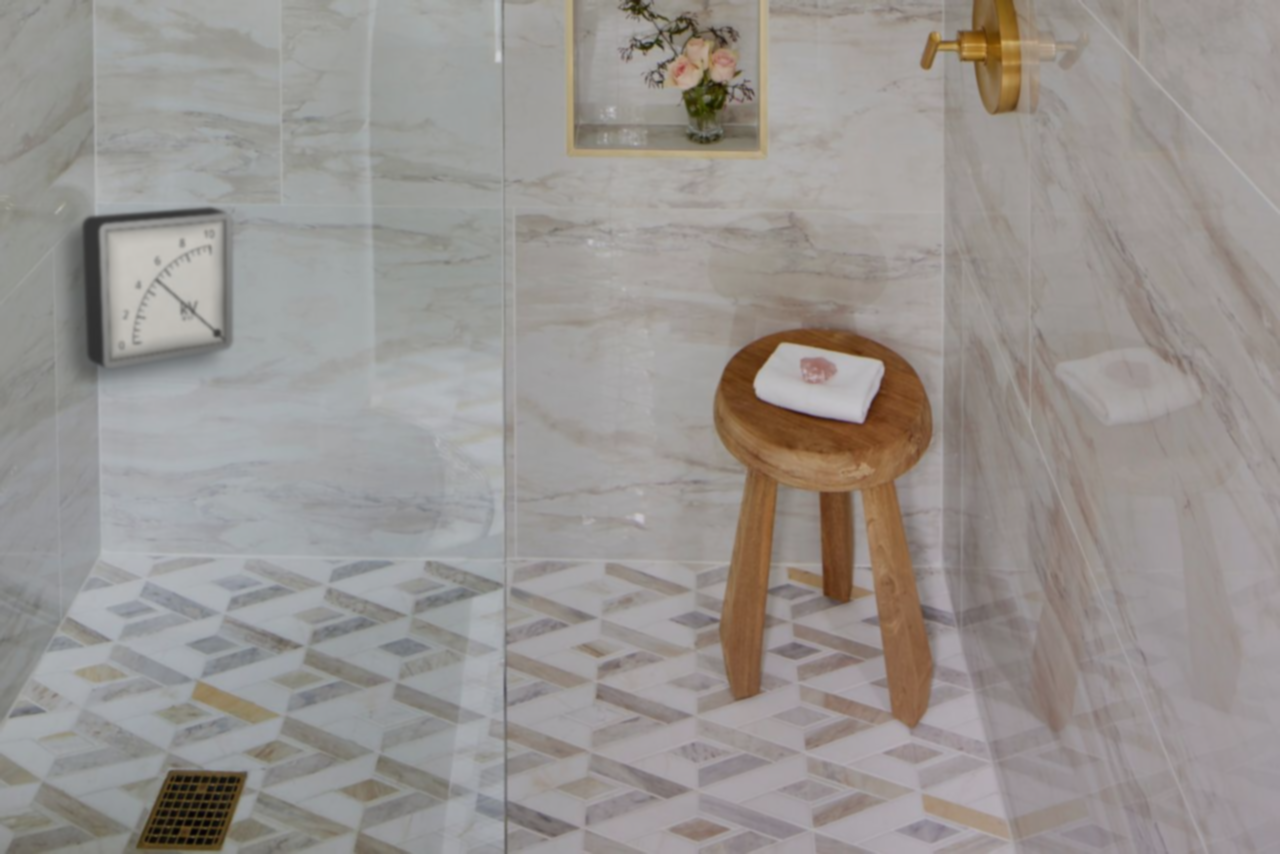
5 (kV)
